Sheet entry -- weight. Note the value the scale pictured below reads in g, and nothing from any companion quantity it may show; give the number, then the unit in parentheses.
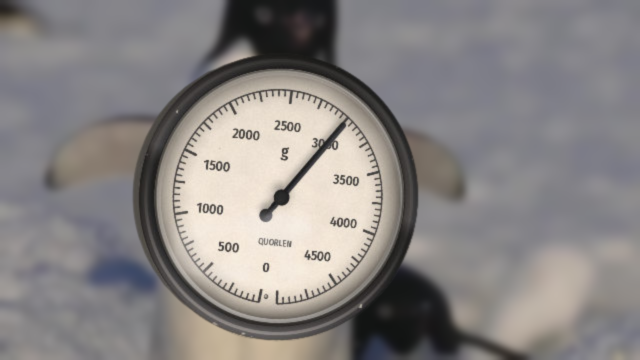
3000 (g)
